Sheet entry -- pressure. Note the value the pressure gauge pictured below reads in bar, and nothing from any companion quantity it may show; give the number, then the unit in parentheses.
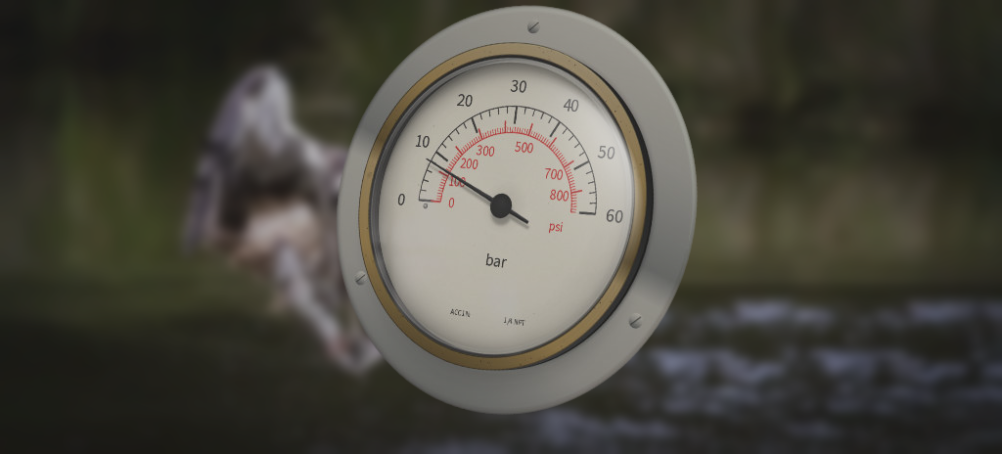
8 (bar)
